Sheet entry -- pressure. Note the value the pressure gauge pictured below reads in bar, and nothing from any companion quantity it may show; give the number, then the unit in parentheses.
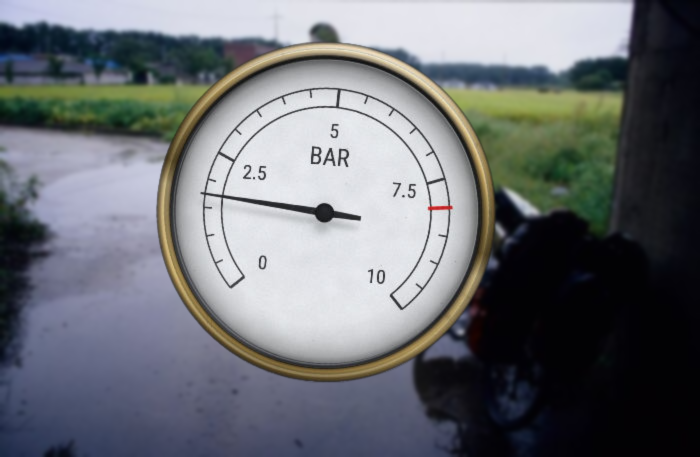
1.75 (bar)
